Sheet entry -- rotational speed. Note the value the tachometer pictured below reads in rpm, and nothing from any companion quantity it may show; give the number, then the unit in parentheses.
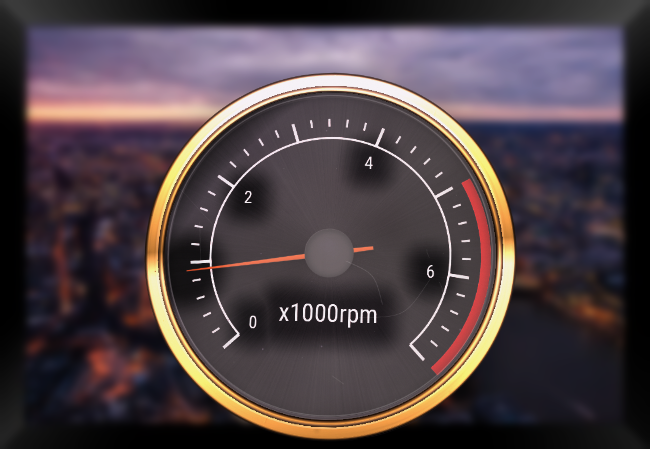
900 (rpm)
